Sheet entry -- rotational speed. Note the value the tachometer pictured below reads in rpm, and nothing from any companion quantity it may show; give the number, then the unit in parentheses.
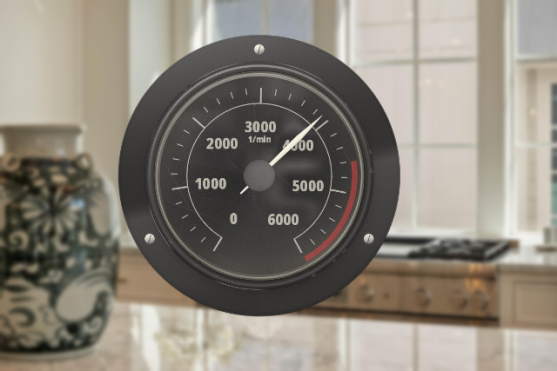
3900 (rpm)
